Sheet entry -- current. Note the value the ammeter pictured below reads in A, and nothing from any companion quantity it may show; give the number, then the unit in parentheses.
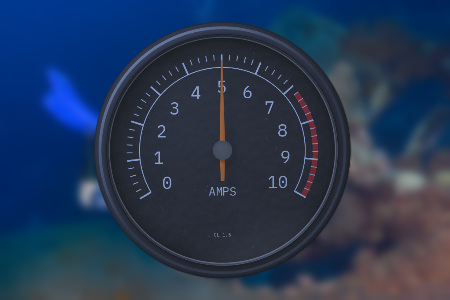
5 (A)
